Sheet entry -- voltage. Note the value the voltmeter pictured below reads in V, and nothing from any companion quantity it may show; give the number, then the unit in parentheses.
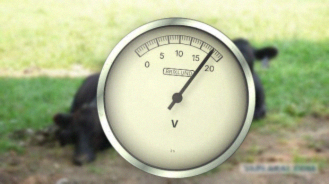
17.5 (V)
